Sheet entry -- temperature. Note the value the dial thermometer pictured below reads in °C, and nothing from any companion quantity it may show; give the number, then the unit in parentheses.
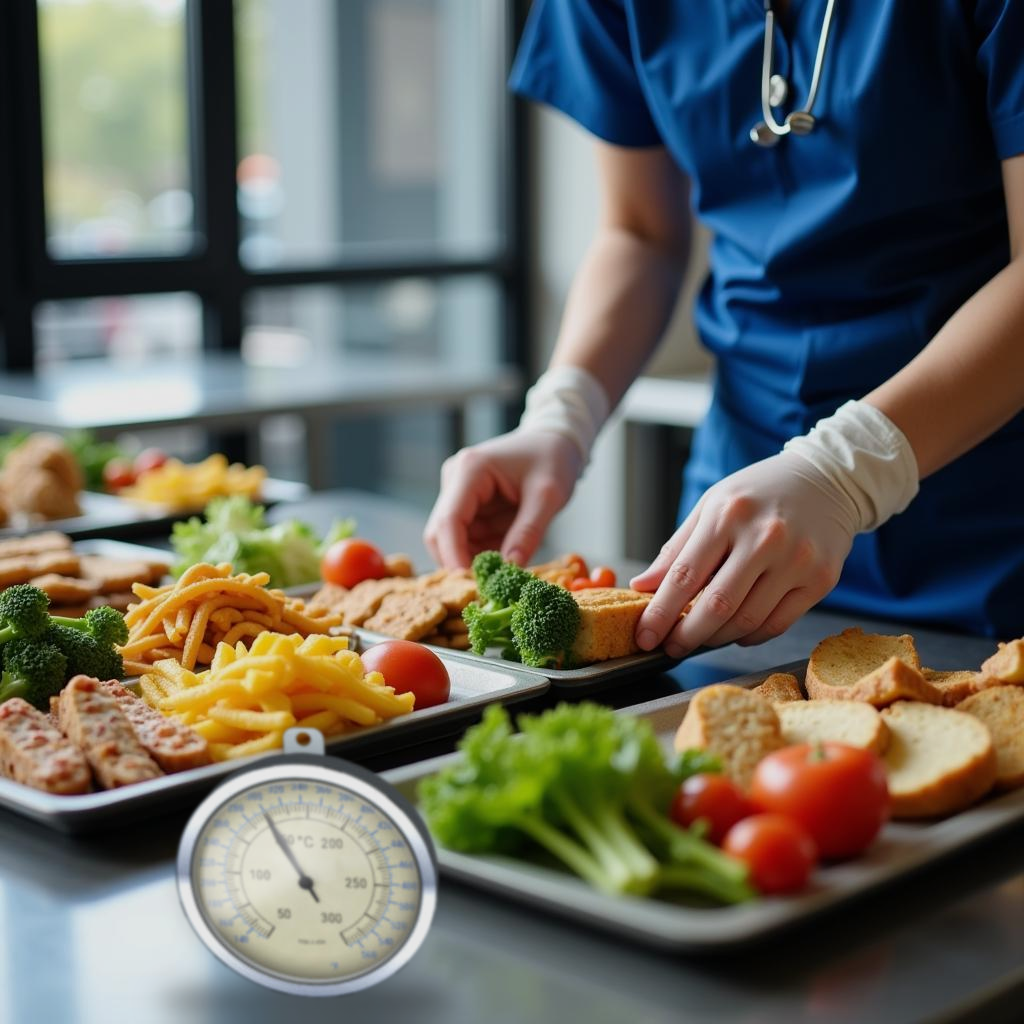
150 (°C)
